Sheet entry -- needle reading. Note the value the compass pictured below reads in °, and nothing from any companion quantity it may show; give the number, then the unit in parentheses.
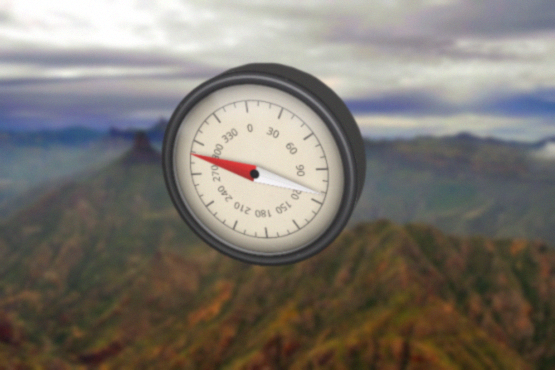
290 (°)
